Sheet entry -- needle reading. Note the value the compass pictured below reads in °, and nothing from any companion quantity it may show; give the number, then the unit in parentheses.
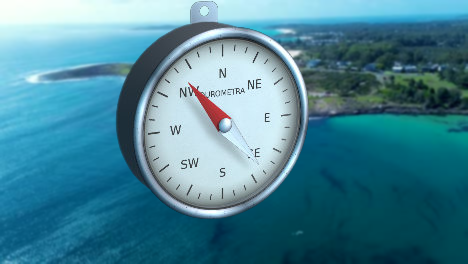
320 (°)
